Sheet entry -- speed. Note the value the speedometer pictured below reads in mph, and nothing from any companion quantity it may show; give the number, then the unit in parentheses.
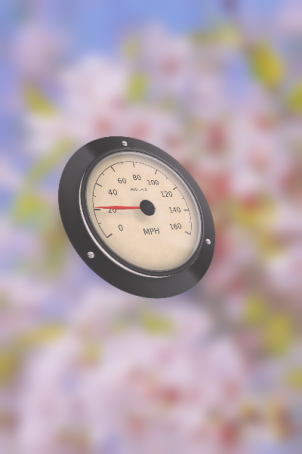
20 (mph)
